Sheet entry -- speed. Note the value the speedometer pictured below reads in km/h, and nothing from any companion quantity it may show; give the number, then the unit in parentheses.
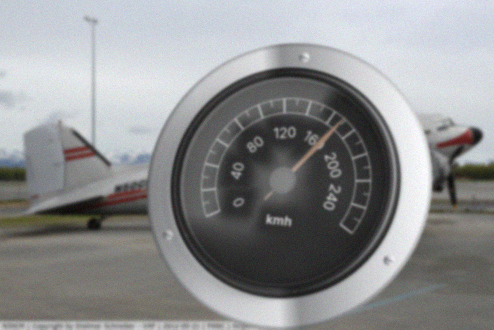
170 (km/h)
